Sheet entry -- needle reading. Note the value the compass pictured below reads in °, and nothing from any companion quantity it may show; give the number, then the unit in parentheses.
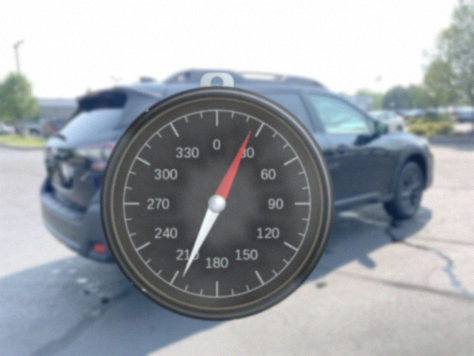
25 (°)
